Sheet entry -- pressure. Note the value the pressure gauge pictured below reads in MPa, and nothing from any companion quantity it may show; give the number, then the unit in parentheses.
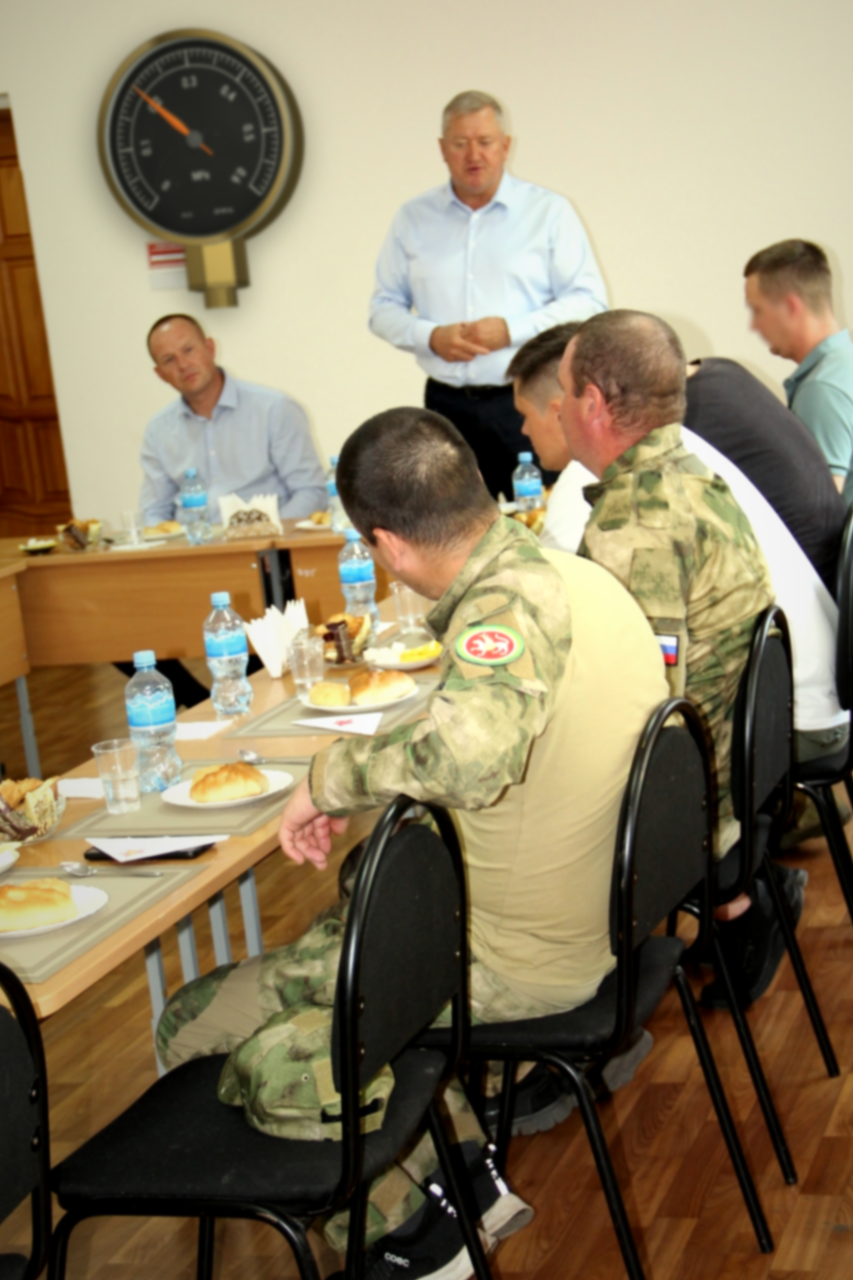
0.2 (MPa)
